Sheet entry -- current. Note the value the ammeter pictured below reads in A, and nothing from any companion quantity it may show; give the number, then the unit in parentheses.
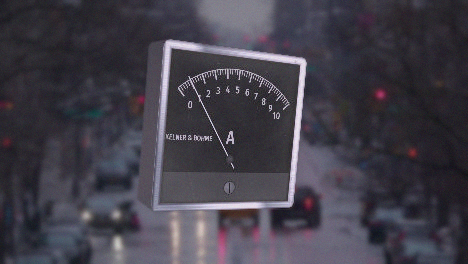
1 (A)
